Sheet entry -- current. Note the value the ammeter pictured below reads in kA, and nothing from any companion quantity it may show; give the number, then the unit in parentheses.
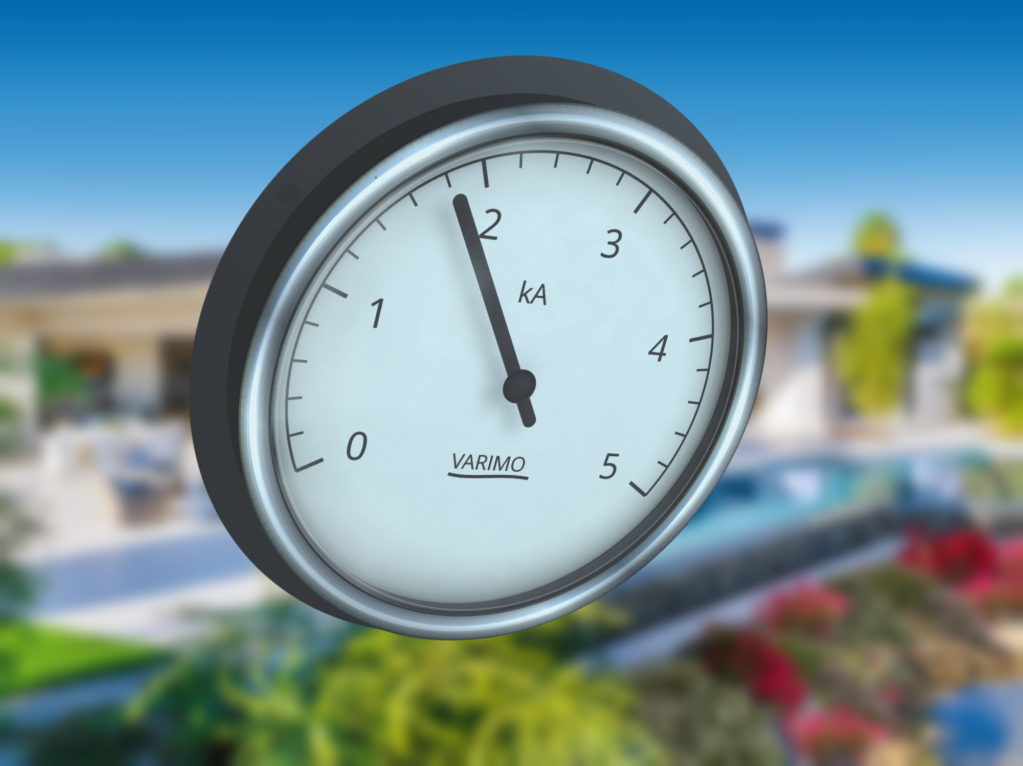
1.8 (kA)
